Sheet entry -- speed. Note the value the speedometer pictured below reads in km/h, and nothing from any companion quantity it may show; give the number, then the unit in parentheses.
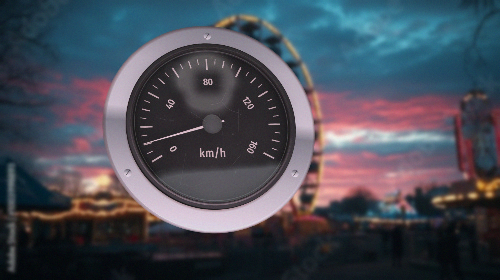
10 (km/h)
